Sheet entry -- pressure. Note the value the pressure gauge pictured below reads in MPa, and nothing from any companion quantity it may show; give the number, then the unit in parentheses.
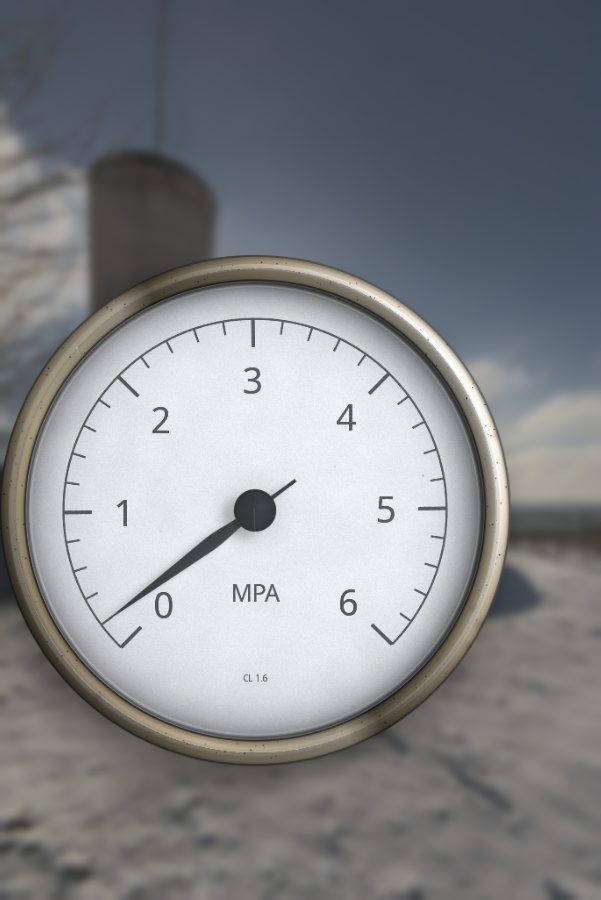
0.2 (MPa)
